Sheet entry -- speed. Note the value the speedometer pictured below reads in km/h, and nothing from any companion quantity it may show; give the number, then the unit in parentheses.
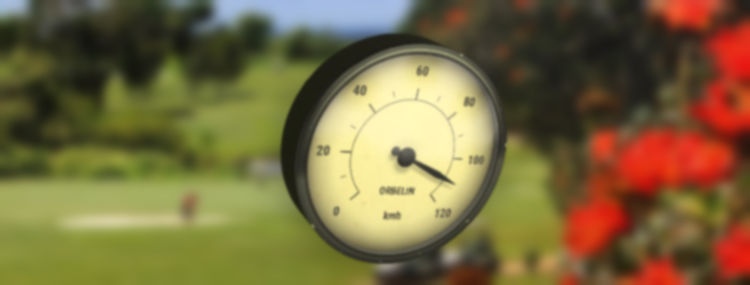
110 (km/h)
